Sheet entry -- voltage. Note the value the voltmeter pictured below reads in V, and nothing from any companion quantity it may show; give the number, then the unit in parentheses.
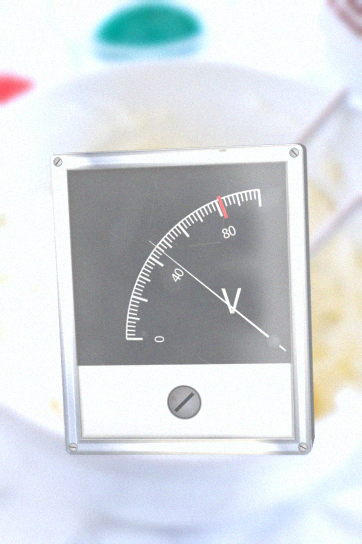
46 (V)
